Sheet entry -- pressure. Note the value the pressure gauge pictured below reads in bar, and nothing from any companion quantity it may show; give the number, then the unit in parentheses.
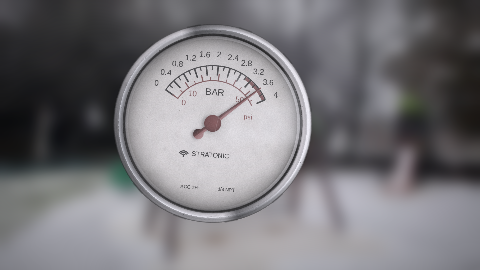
3.6 (bar)
